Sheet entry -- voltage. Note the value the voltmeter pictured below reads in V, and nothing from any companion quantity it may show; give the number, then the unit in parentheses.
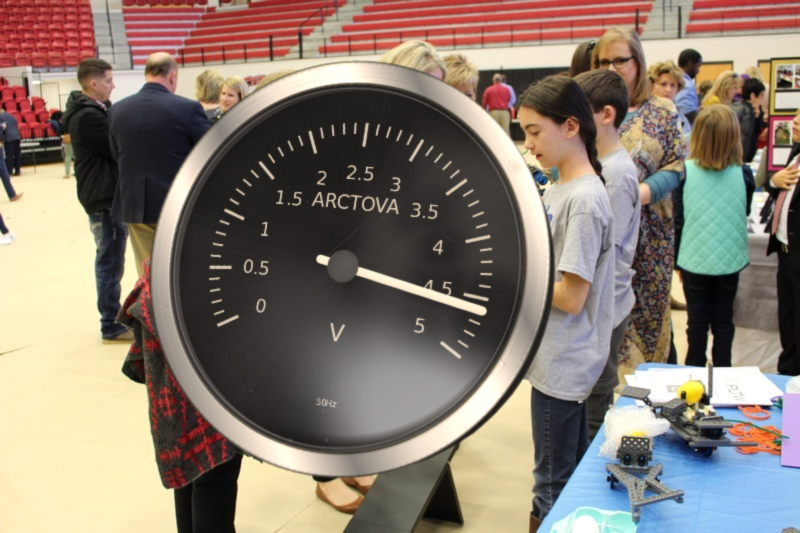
4.6 (V)
